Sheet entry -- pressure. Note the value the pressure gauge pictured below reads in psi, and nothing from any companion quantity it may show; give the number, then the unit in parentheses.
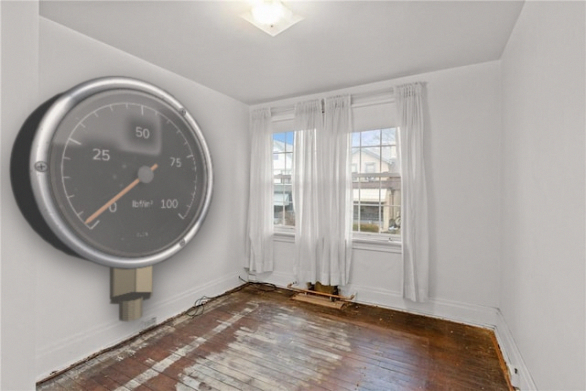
2.5 (psi)
